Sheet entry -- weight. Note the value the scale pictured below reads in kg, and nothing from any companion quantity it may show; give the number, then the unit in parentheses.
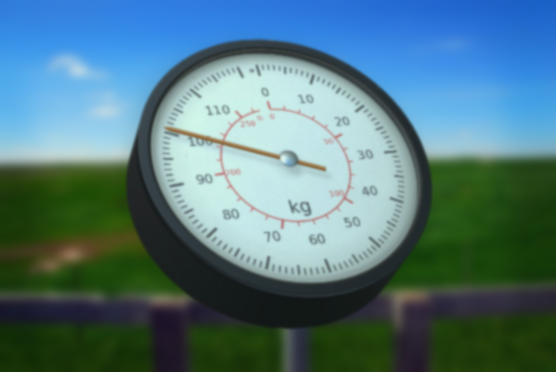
100 (kg)
